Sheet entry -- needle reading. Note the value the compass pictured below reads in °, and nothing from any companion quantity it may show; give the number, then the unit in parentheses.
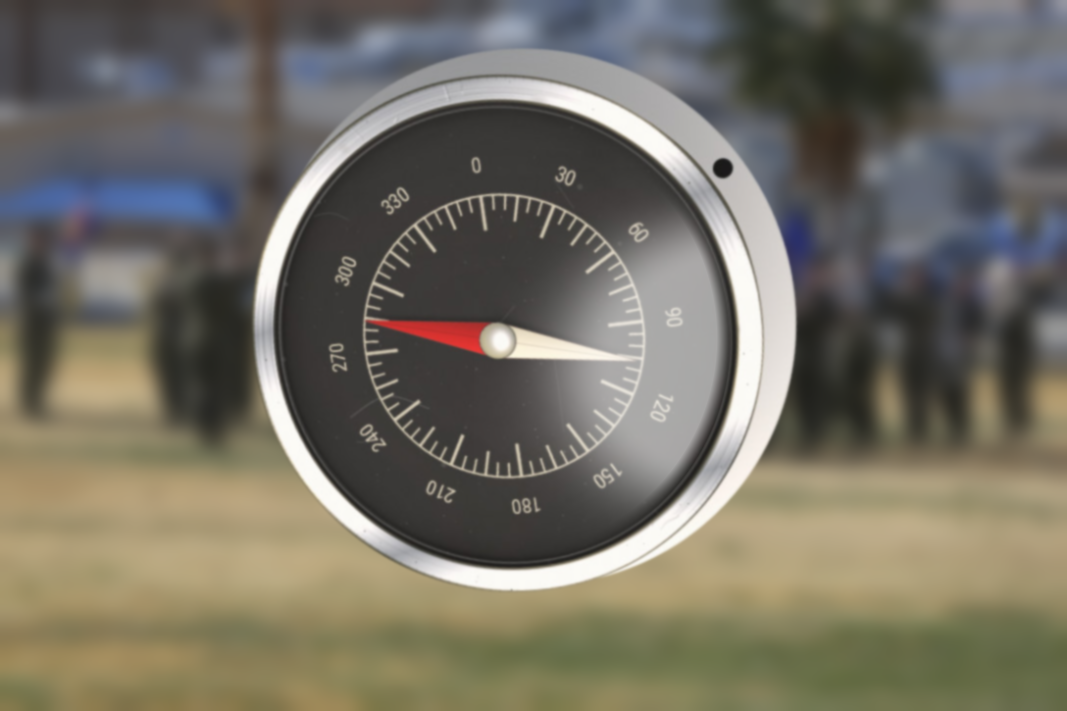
285 (°)
